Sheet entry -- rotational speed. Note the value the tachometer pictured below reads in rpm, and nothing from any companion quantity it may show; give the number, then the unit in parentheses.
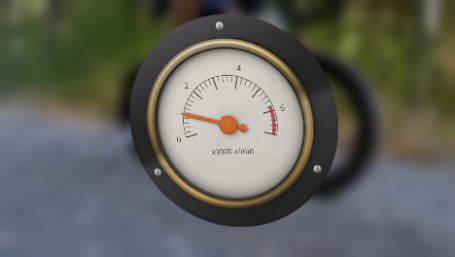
1000 (rpm)
